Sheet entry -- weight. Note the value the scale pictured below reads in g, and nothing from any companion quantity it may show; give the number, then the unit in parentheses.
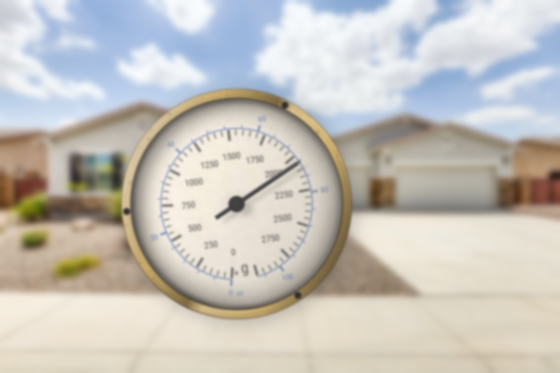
2050 (g)
